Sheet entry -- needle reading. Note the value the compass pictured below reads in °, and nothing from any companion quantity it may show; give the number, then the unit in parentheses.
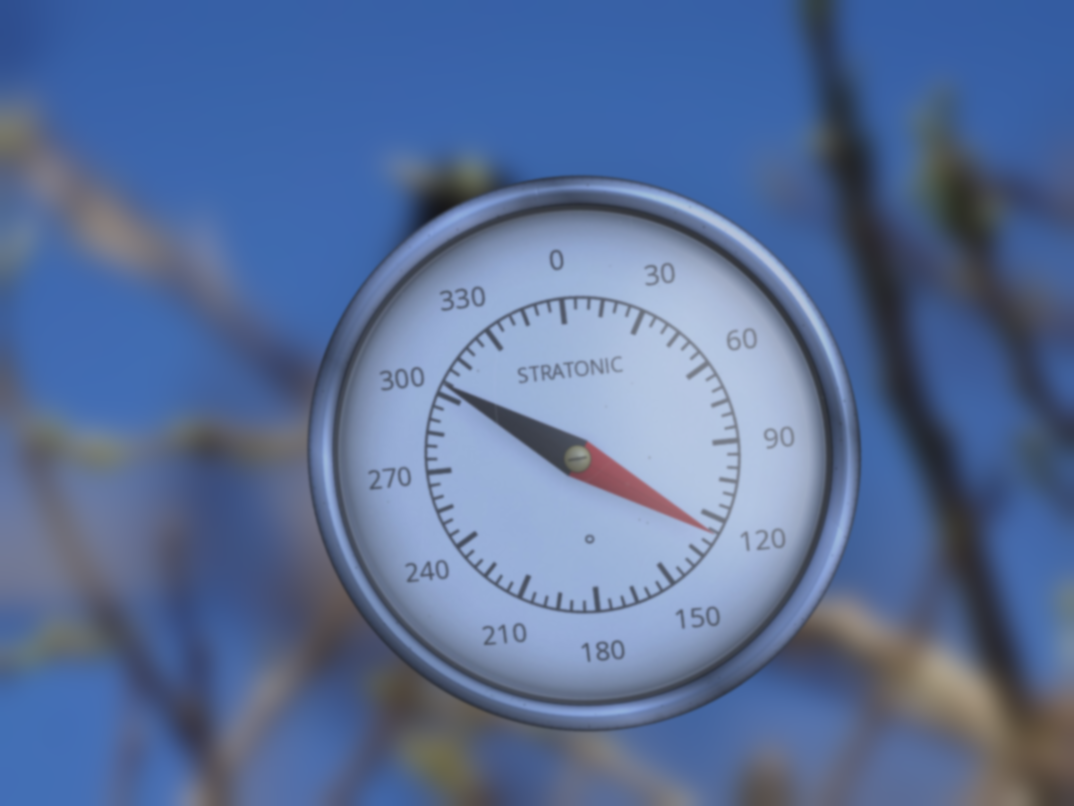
125 (°)
